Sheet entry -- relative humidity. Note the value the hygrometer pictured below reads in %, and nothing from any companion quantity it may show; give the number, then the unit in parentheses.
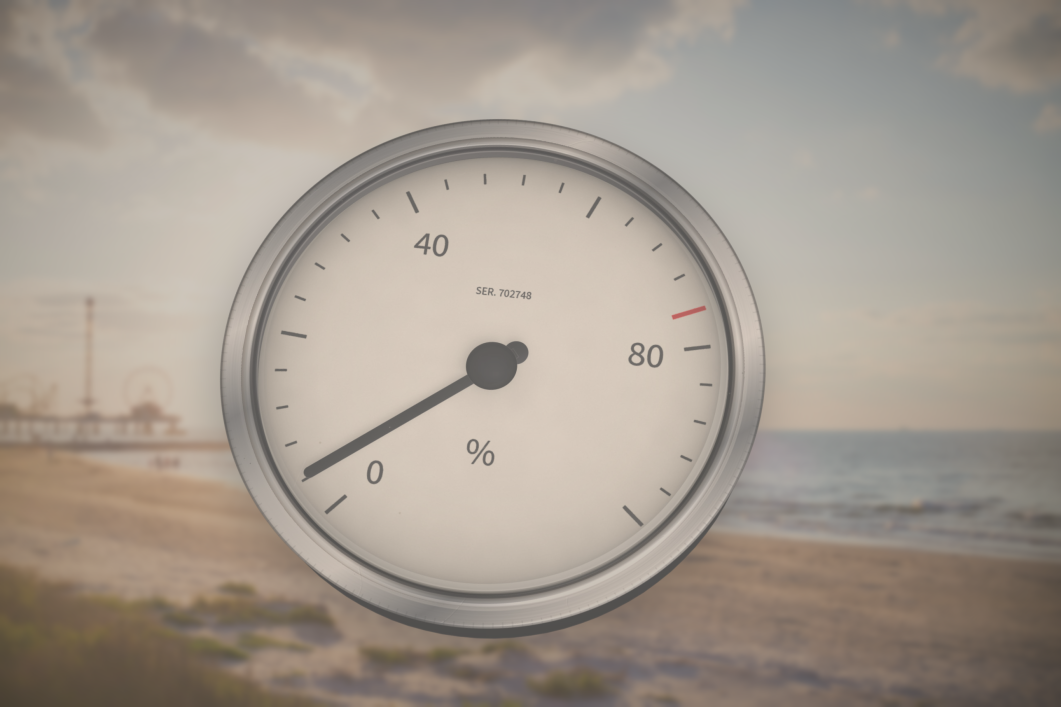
4 (%)
